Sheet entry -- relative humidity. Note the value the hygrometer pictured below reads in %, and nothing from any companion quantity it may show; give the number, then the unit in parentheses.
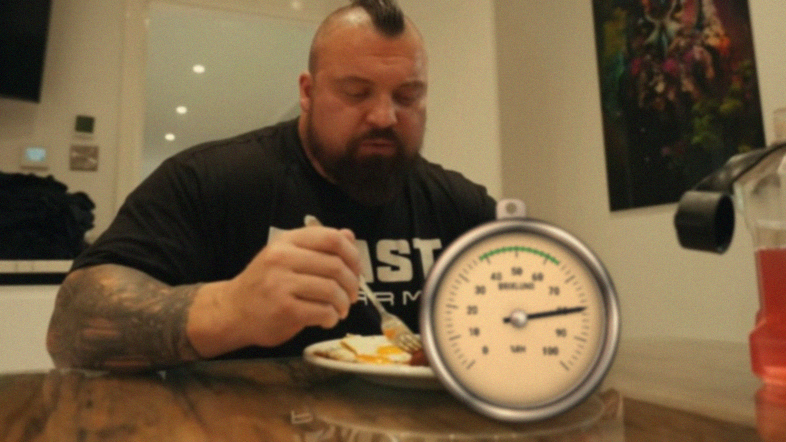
80 (%)
